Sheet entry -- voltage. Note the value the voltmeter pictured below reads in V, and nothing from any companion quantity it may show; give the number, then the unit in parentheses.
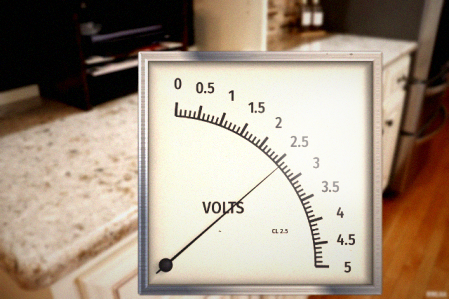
2.6 (V)
